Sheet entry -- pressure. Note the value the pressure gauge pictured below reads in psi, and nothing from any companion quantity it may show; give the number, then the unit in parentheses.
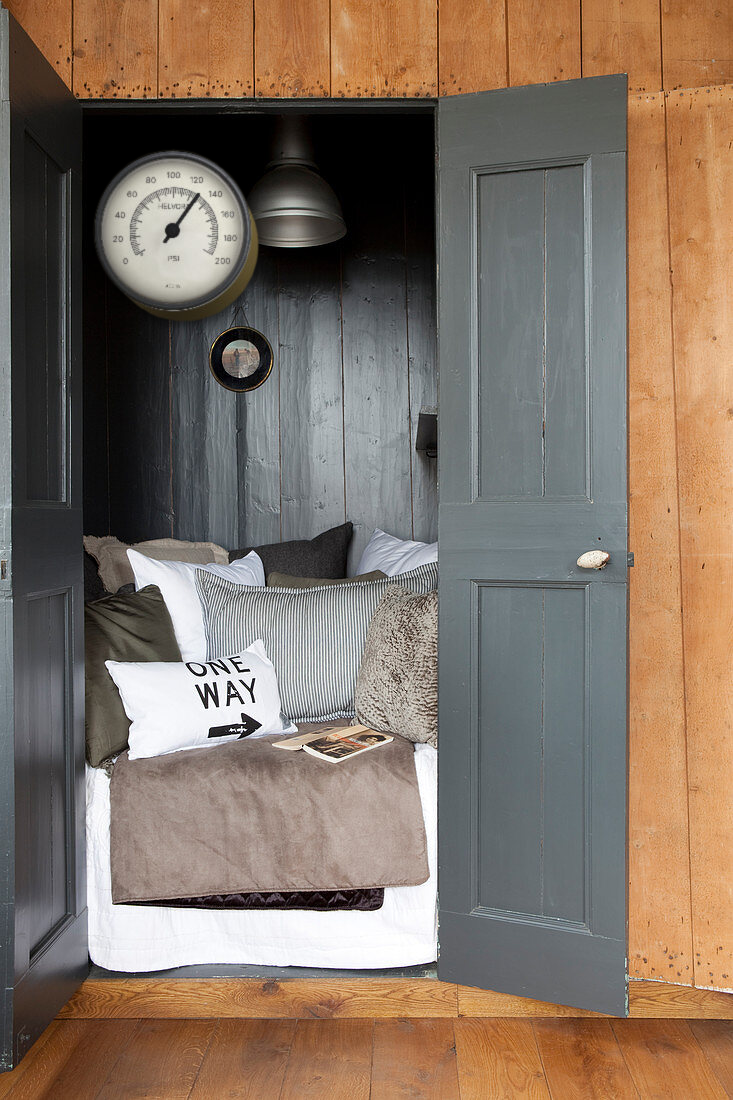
130 (psi)
